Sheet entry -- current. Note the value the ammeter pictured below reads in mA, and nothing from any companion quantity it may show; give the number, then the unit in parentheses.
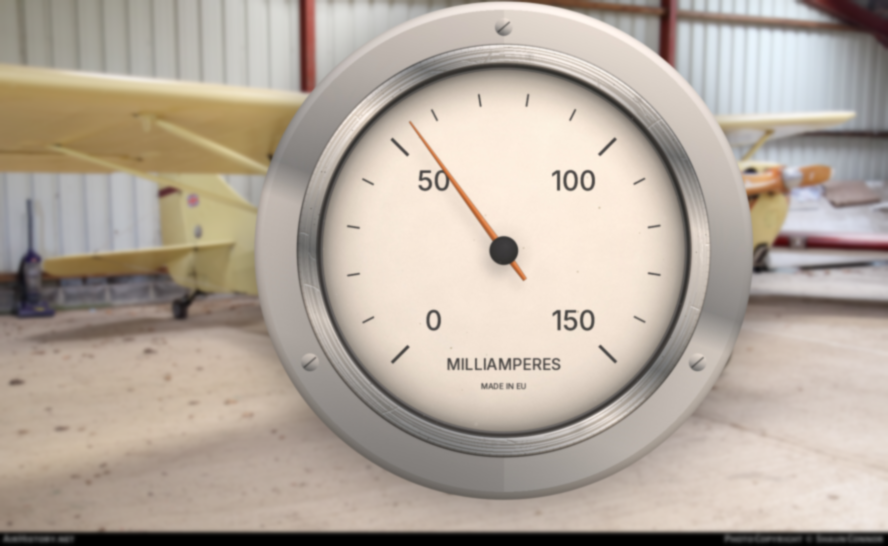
55 (mA)
